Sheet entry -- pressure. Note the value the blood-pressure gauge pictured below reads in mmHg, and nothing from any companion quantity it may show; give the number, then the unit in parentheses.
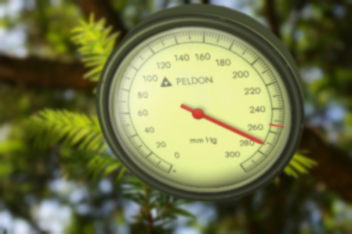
270 (mmHg)
